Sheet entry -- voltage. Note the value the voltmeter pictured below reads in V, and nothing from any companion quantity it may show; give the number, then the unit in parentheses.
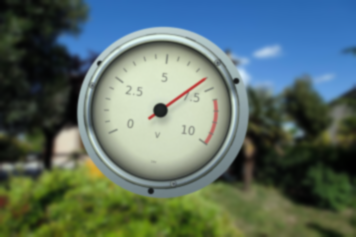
7 (V)
